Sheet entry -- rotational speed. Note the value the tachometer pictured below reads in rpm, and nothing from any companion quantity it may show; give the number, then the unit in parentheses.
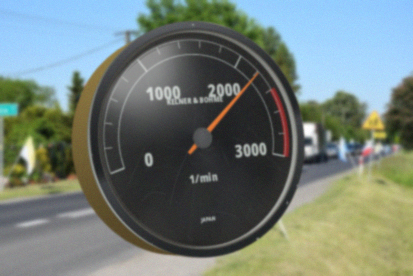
2200 (rpm)
